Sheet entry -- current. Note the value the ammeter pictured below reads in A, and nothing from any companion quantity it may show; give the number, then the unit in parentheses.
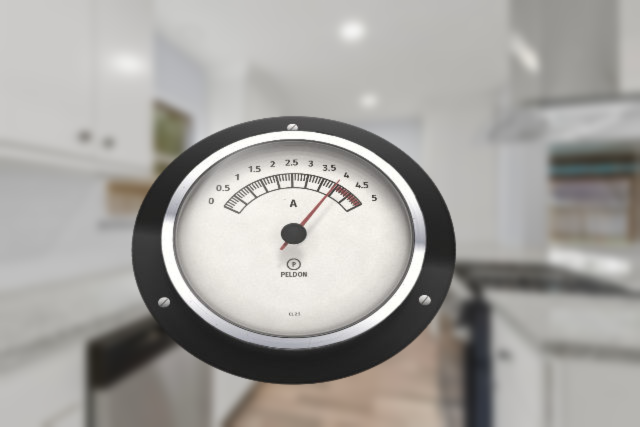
4 (A)
